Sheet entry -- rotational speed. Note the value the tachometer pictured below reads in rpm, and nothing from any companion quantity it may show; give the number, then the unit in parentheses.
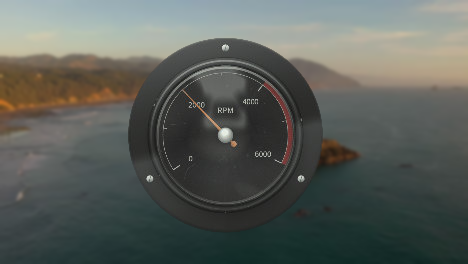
2000 (rpm)
